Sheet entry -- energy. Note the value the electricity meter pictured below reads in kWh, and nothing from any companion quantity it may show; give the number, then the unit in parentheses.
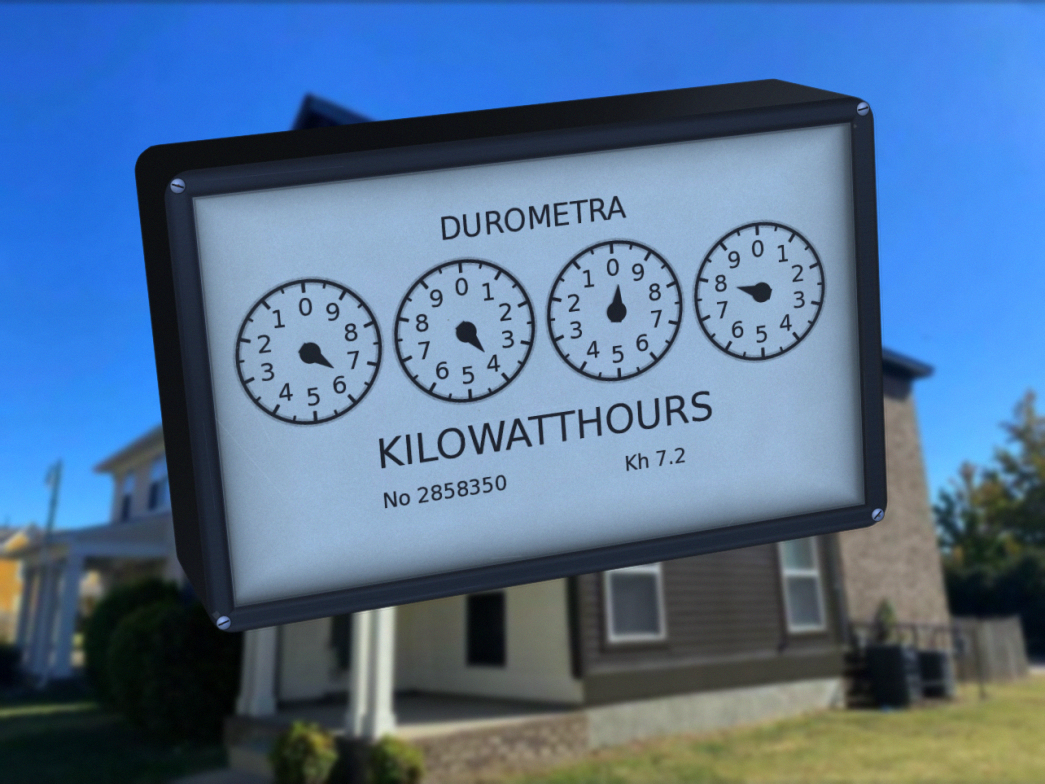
6398 (kWh)
